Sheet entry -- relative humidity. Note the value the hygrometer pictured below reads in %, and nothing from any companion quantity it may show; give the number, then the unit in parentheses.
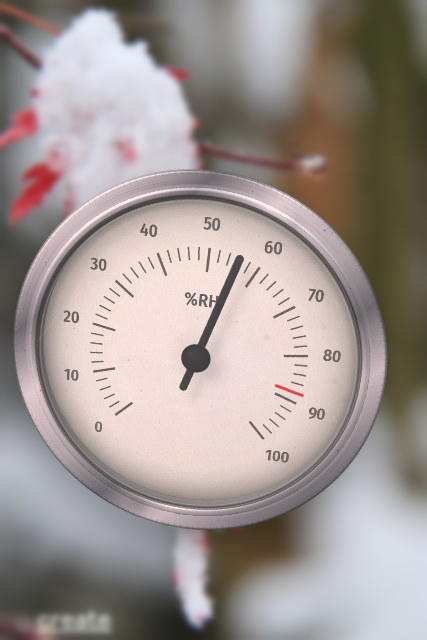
56 (%)
